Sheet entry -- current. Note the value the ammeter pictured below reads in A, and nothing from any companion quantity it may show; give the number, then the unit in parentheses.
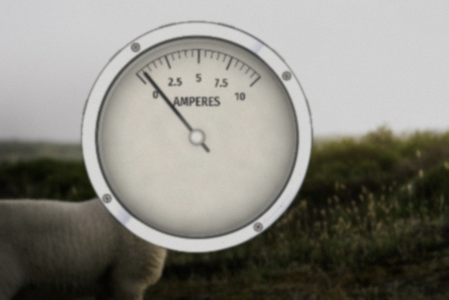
0.5 (A)
